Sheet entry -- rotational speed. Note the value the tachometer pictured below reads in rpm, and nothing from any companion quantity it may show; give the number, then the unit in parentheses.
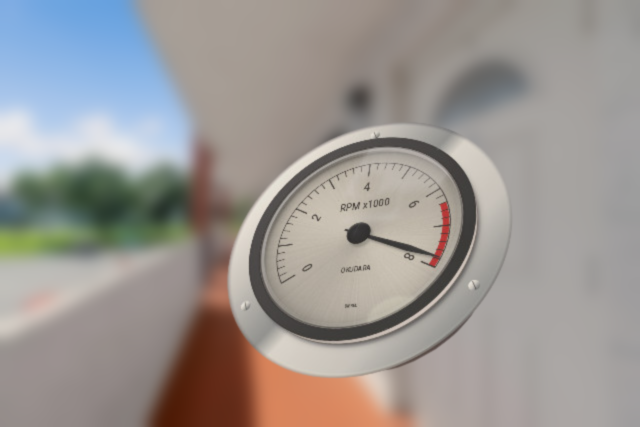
7800 (rpm)
